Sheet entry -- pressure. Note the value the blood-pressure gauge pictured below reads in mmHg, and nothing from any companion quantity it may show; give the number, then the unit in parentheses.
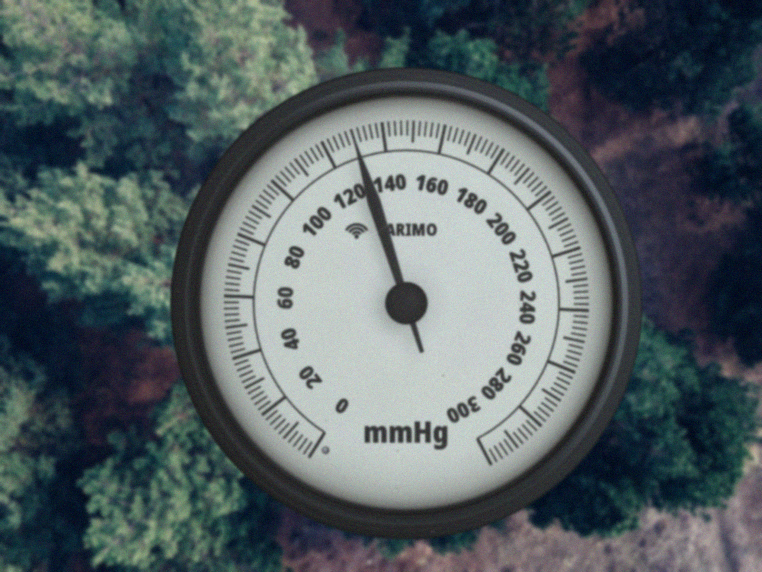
130 (mmHg)
